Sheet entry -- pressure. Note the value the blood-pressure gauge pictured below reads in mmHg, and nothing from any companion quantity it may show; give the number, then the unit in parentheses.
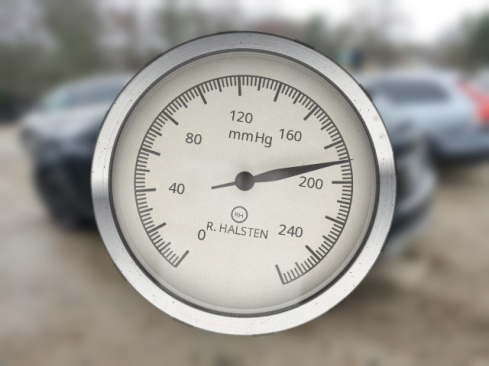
190 (mmHg)
